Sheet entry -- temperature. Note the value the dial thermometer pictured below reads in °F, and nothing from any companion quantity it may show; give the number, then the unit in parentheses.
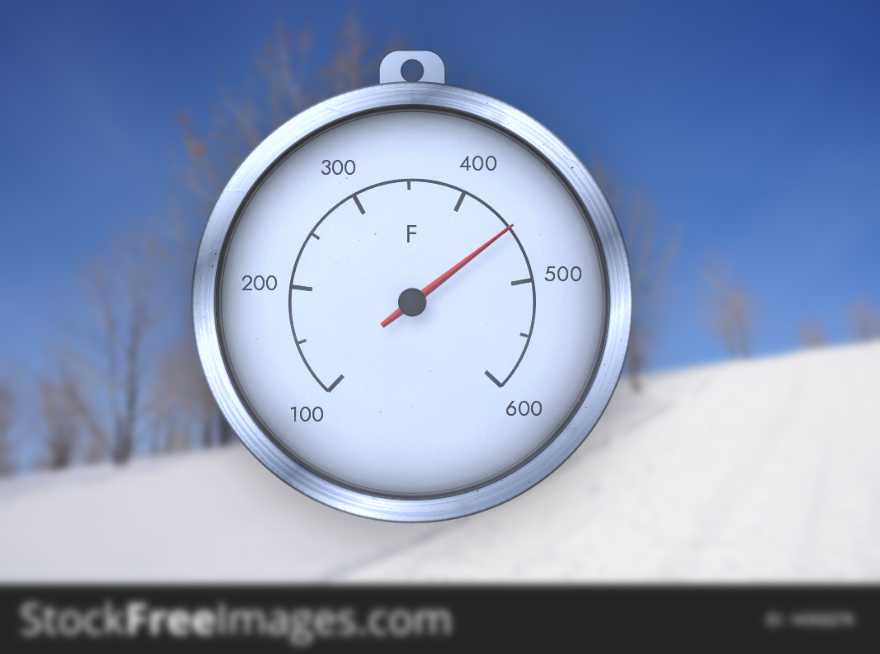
450 (°F)
